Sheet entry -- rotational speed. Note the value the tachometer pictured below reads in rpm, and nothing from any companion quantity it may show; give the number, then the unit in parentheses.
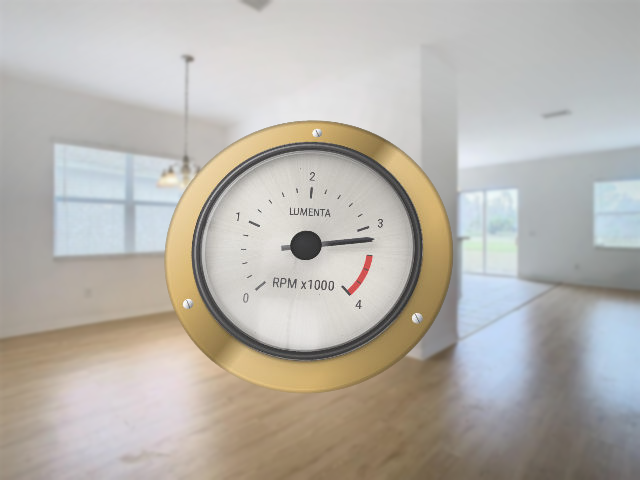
3200 (rpm)
